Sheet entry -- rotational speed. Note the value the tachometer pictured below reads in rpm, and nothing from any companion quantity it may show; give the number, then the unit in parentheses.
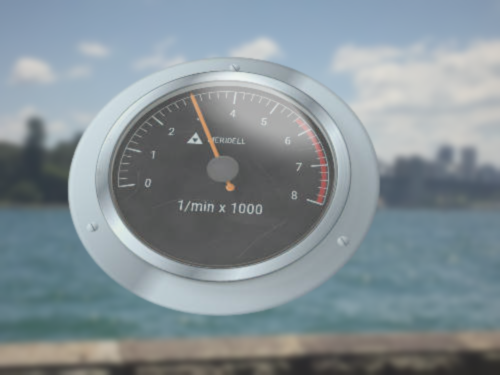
3000 (rpm)
